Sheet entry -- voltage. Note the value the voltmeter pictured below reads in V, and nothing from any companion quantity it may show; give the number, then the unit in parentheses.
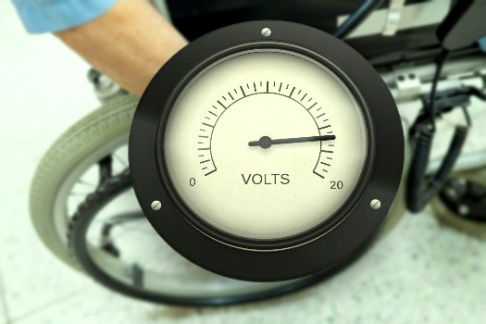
17 (V)
